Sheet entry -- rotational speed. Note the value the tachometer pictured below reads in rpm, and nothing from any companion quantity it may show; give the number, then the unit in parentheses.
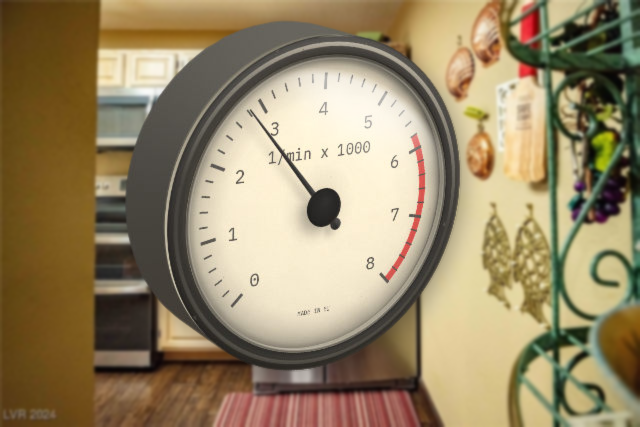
2800 (rpm)
